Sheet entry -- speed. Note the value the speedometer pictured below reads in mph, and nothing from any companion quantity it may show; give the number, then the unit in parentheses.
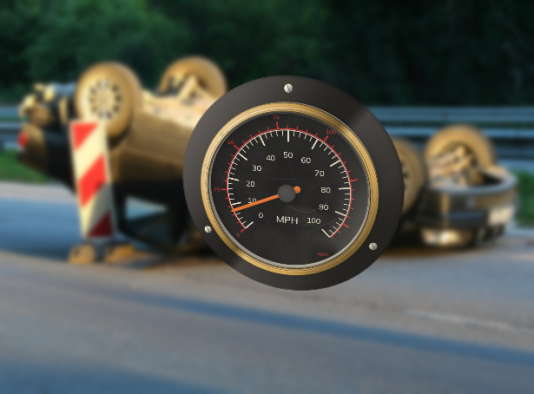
8 (mph)
